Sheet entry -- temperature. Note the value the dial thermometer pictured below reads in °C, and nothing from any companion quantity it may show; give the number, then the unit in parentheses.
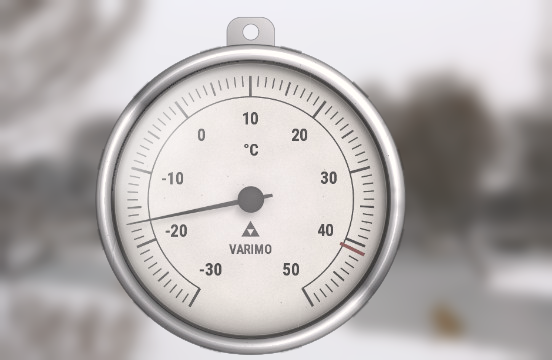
-17 (°C)
